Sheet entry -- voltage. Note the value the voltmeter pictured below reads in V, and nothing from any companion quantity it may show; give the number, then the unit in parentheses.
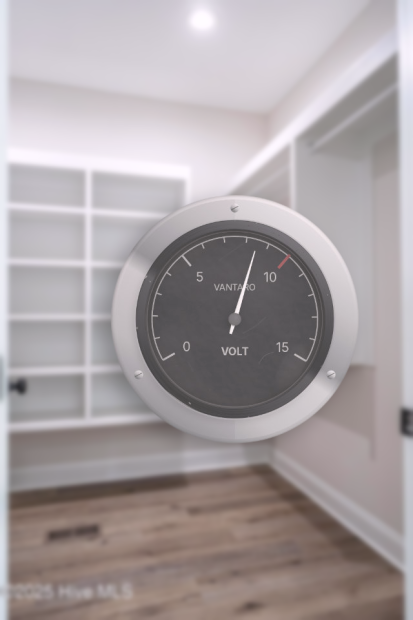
8.5 (V)
